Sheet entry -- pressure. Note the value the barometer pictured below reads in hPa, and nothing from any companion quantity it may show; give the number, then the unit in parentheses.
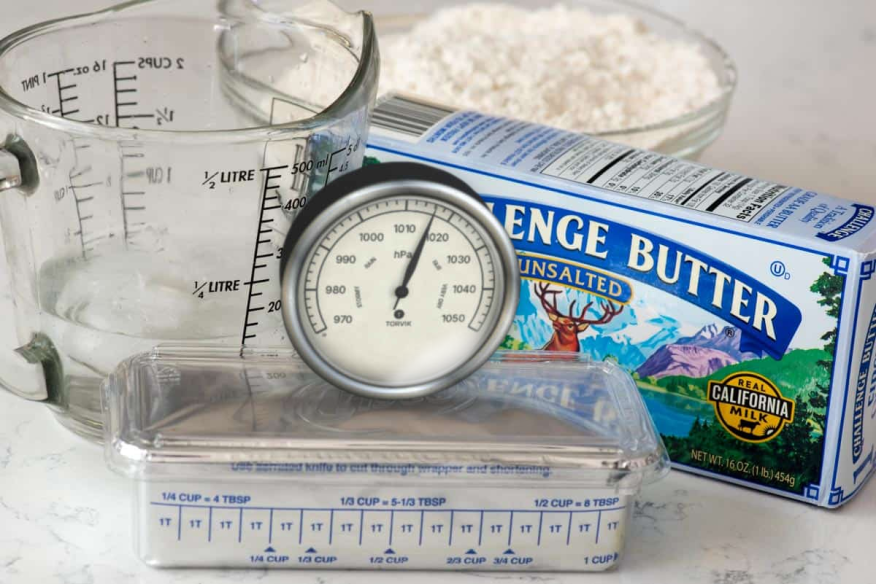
1016 (hPa)
